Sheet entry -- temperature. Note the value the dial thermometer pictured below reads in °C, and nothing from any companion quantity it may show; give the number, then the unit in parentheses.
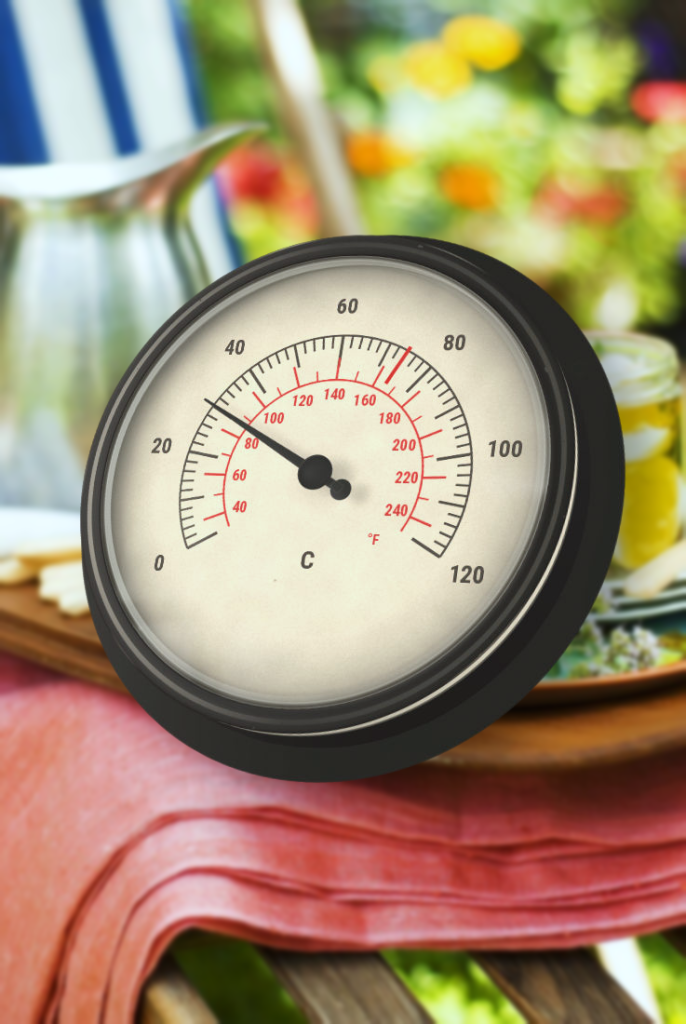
30 (°C)
